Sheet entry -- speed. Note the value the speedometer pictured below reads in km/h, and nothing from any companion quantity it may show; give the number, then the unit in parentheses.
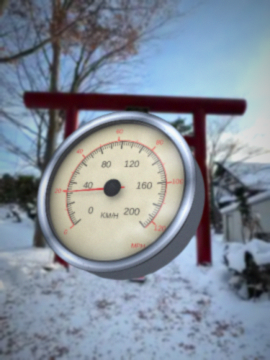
30 (km/h)
